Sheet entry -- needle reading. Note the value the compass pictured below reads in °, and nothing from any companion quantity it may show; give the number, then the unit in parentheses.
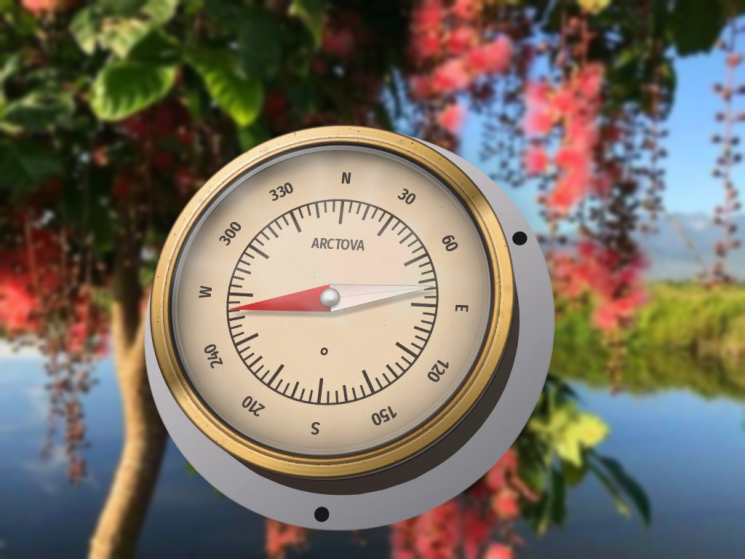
260 (°)
